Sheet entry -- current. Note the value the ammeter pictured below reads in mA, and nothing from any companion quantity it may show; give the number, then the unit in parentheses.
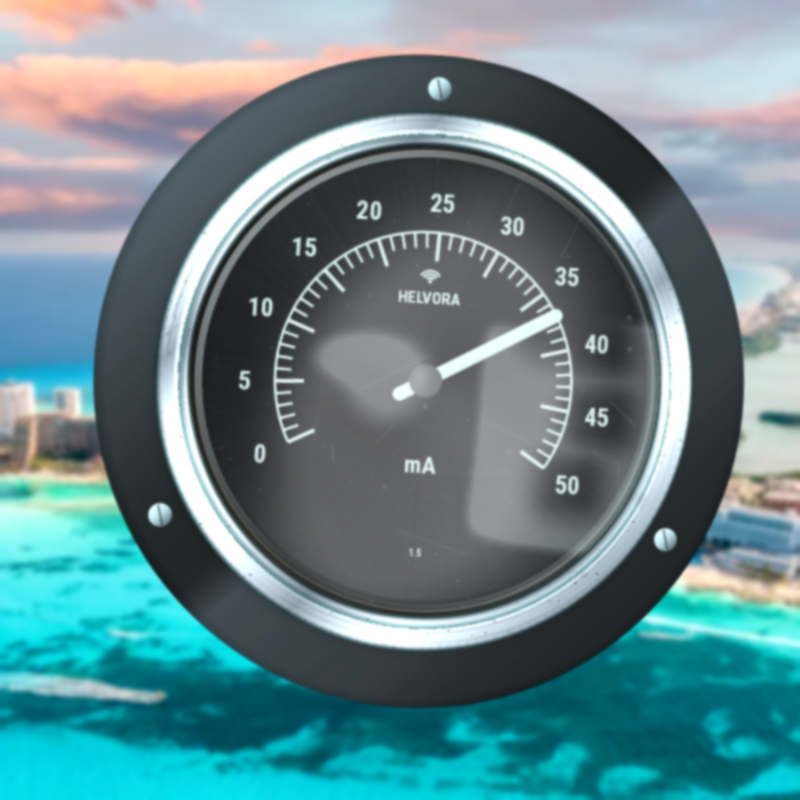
37 (mA)
